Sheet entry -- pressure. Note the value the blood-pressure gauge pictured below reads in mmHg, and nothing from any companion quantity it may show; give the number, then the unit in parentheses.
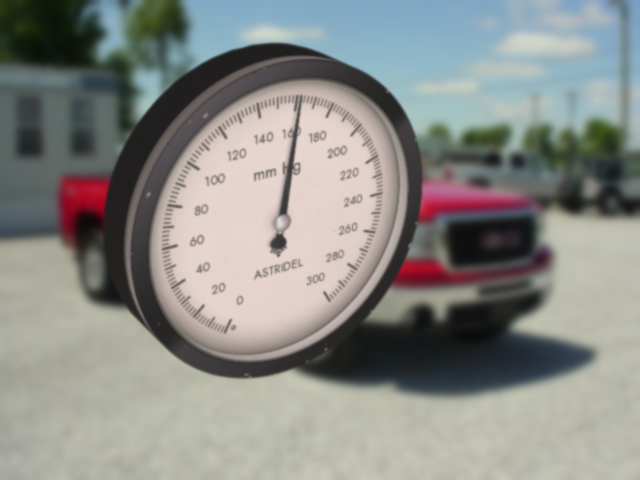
160 (mmHg)
